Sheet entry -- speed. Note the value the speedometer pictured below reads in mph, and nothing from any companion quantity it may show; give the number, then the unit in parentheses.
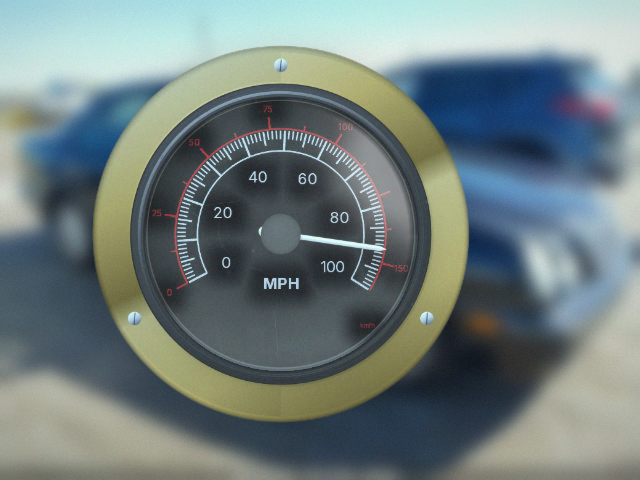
90 (mph)
